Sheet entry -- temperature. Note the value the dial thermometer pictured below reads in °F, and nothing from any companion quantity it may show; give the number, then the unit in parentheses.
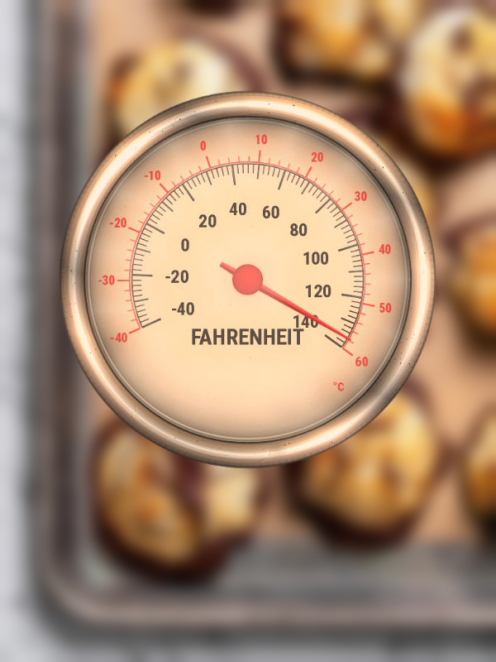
136 (°F)
